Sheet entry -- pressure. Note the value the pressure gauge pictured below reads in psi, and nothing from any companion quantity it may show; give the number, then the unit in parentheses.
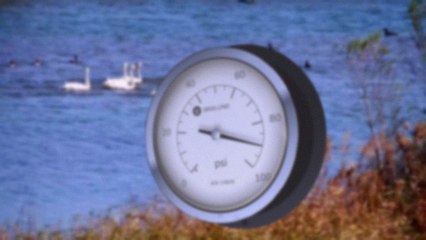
90 (psi)
